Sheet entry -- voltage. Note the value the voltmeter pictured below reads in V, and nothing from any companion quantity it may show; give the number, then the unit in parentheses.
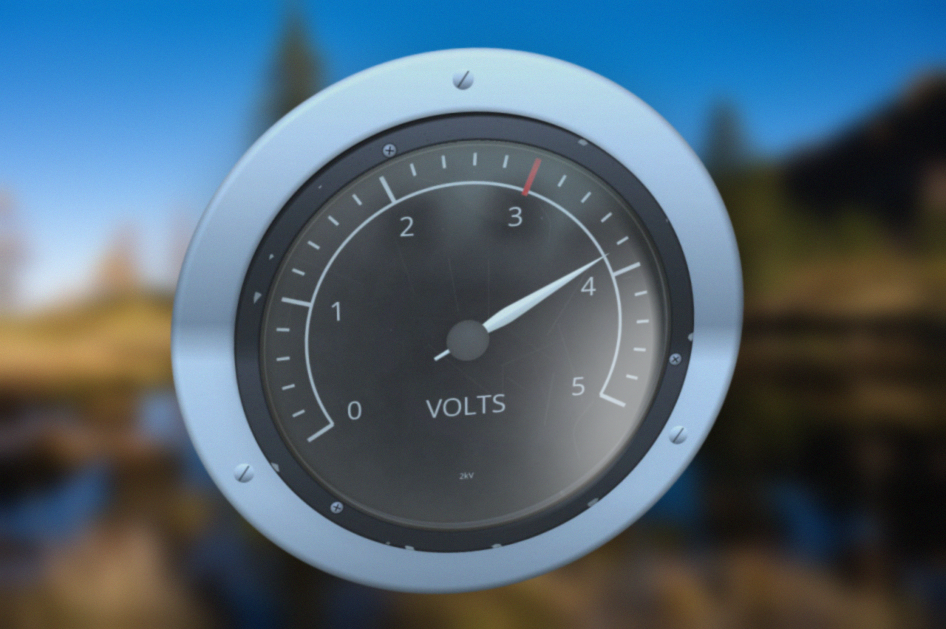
3.8 (V)
